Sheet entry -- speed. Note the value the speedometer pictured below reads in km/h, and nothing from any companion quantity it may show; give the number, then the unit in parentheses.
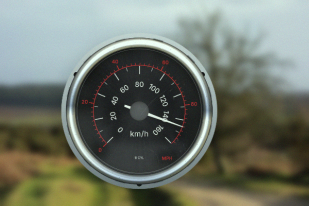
145 (km/h)
